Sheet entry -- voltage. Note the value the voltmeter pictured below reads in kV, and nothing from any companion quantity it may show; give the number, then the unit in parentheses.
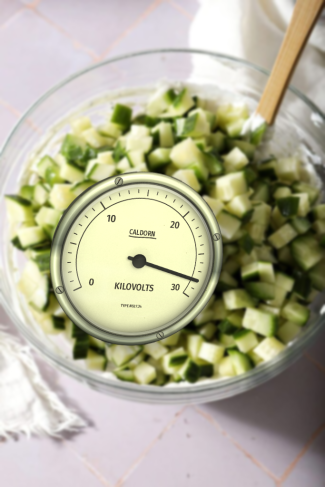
28 (kV)
